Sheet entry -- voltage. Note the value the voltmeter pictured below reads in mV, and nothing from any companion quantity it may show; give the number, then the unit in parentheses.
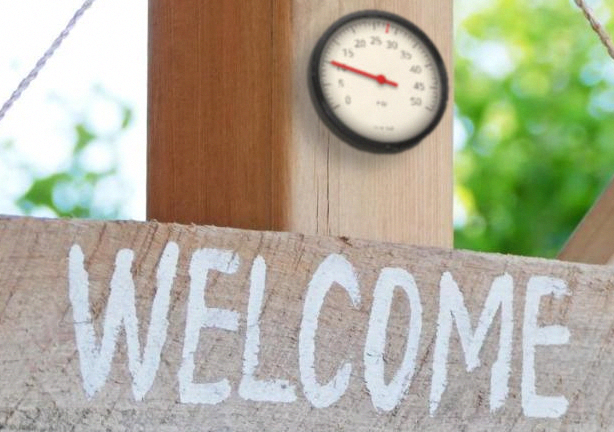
10 (mV)
